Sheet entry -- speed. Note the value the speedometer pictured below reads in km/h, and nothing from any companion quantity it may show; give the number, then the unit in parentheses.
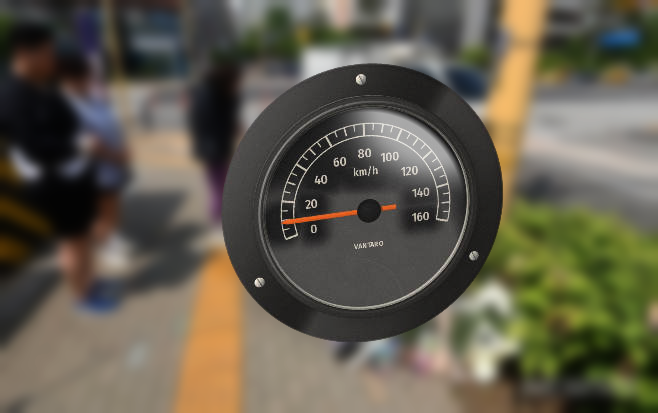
10 (km/h)
